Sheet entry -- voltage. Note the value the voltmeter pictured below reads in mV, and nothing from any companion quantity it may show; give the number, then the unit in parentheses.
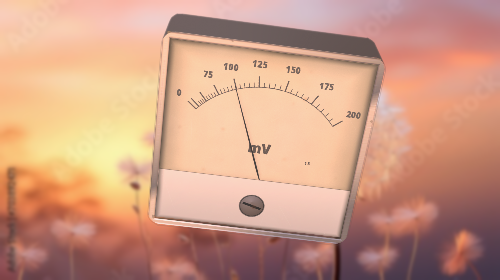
100 (mV)
